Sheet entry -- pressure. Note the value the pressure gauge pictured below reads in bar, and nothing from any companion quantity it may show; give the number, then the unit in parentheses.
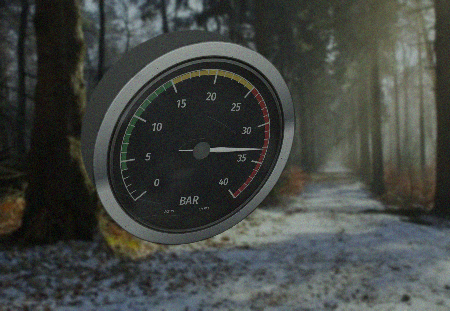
33 (bar)
